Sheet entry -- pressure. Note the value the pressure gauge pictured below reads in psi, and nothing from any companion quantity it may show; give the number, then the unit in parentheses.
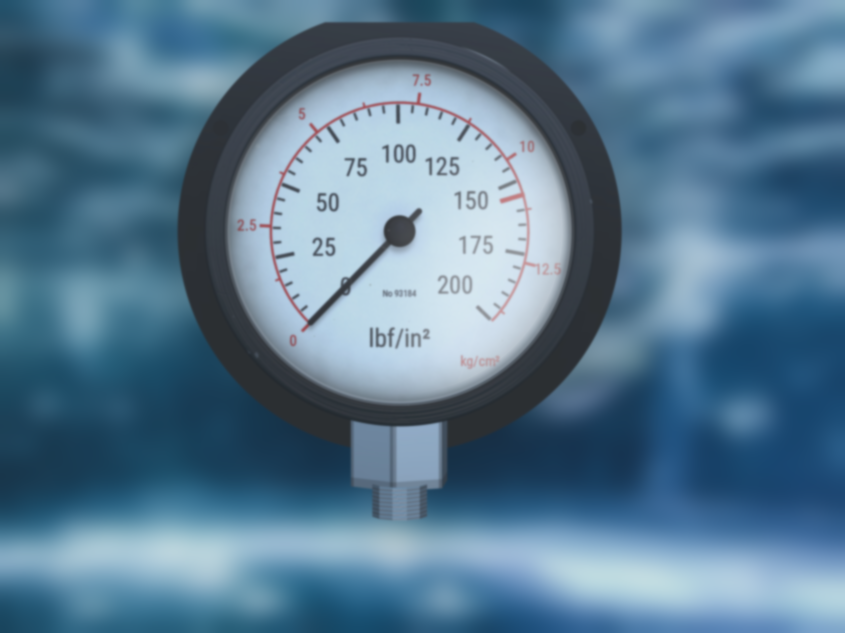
0 (psi)
